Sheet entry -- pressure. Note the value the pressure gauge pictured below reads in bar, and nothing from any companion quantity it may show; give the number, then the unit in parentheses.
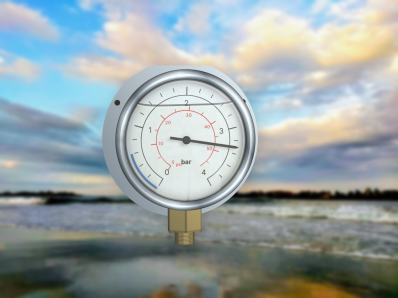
3.3 (bar)
